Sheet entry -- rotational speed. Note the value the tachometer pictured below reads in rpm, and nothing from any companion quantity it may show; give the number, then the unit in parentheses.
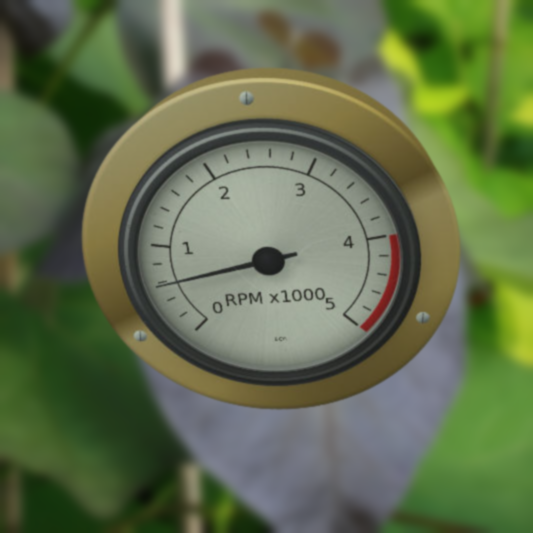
600 (rpm)
